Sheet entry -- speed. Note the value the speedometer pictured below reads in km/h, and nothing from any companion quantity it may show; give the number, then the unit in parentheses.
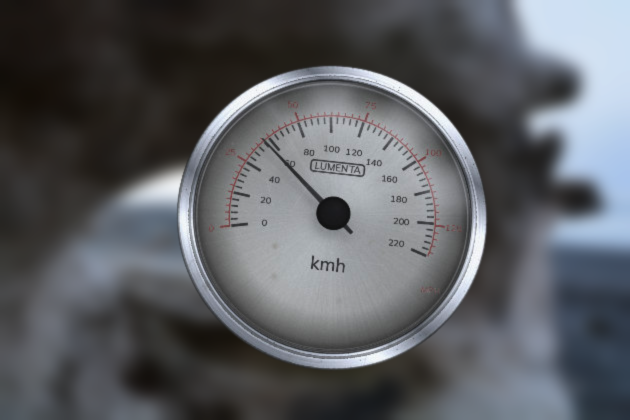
56 (km/h)
